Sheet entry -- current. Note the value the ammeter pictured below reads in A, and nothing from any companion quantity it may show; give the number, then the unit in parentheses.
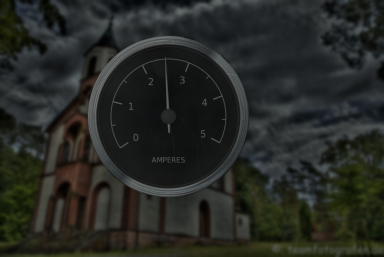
2.5 (A)
